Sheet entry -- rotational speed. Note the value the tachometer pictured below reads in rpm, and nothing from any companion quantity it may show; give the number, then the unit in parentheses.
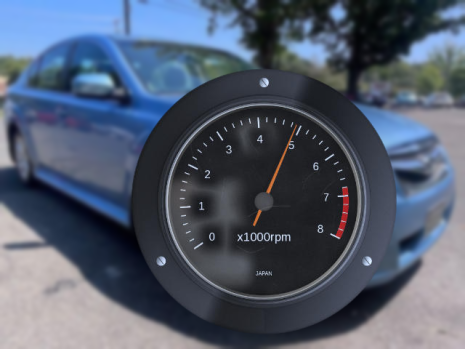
4900 (rpm)
